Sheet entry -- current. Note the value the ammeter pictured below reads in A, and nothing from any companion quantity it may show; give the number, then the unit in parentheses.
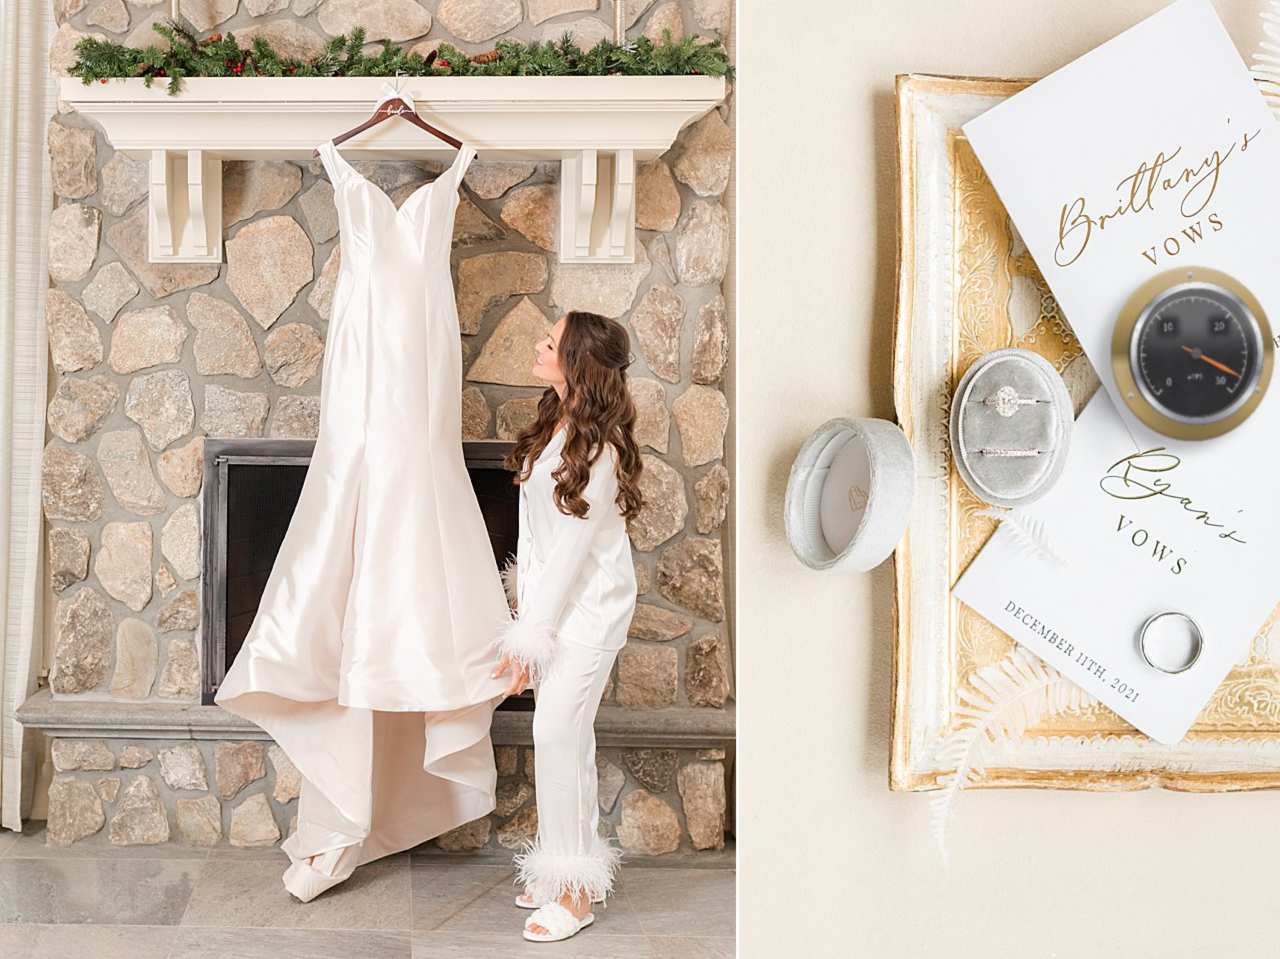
28 (A)
